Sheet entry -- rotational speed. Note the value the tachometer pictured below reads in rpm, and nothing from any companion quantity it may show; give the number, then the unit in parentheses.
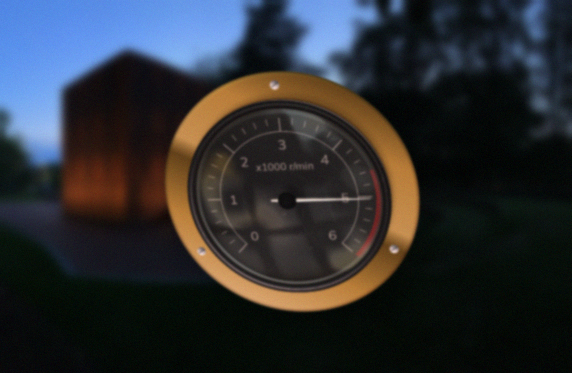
5000 (rpm)
